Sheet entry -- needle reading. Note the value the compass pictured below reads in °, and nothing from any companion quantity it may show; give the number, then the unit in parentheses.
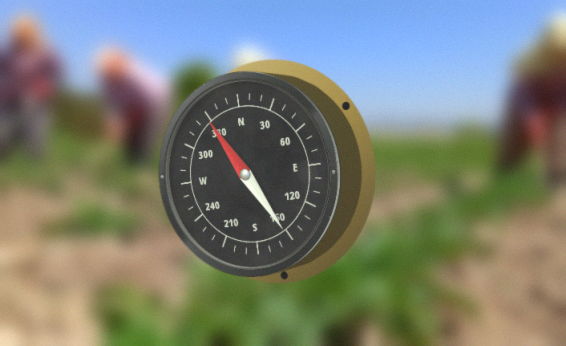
330 (°)
